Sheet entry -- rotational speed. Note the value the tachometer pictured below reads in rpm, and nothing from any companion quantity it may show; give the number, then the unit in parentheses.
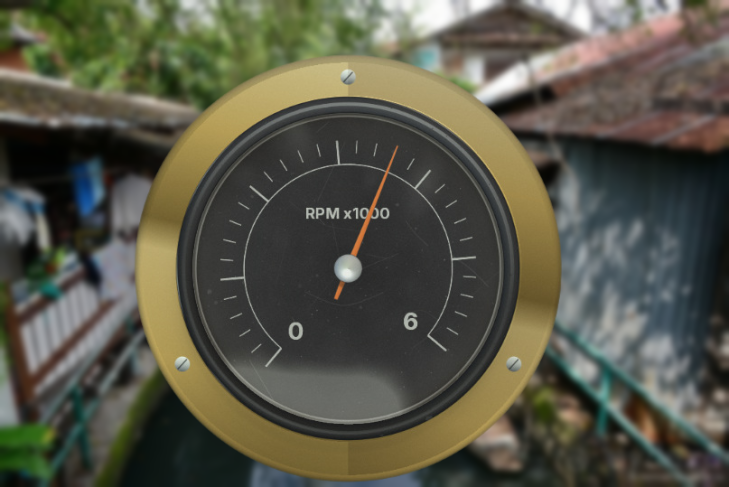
3600 (rpm)
